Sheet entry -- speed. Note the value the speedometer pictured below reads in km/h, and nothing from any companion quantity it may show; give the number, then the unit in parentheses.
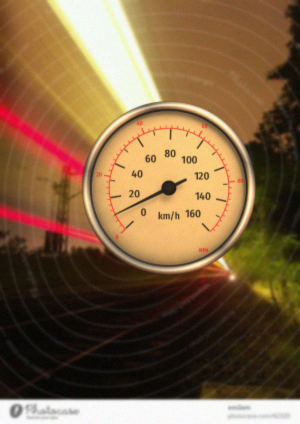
10 (km/h)
